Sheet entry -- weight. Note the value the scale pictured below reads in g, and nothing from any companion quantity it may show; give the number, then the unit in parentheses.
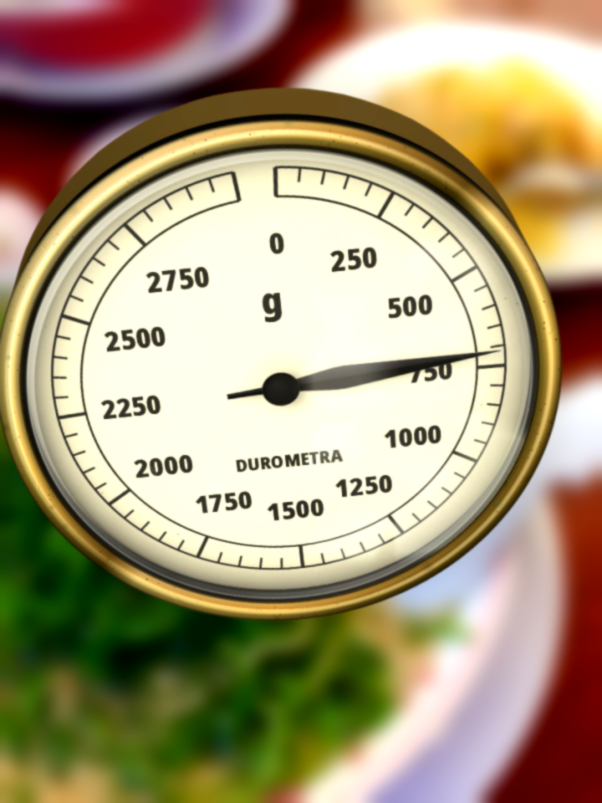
700 (g)
